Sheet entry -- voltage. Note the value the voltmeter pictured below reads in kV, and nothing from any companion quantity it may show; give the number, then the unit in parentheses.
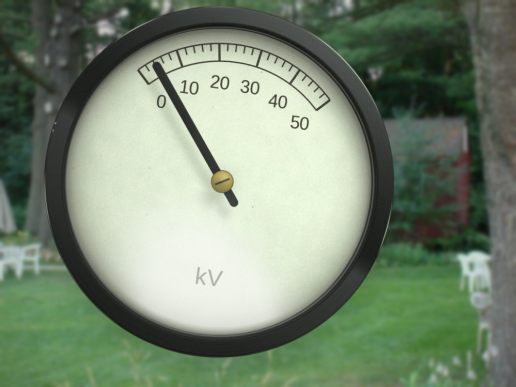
4 (kV)
